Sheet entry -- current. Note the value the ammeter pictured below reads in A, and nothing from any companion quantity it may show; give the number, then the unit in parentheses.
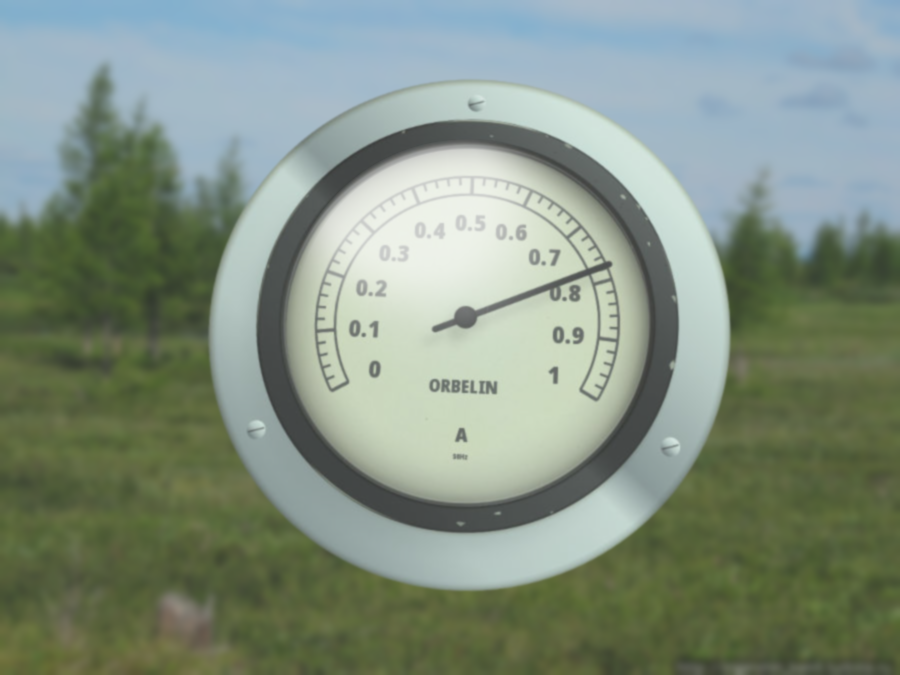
0.78 (A)
